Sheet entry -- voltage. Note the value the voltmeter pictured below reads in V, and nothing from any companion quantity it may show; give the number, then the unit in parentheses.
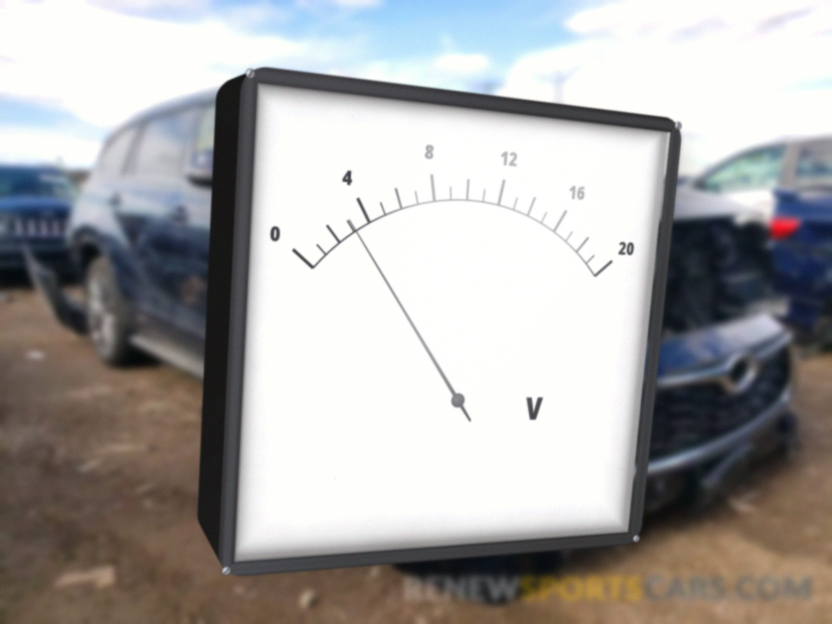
3 (V)
